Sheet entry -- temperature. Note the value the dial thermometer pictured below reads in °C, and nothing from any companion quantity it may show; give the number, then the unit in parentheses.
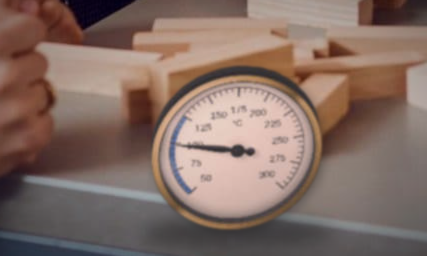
100 (°C)
